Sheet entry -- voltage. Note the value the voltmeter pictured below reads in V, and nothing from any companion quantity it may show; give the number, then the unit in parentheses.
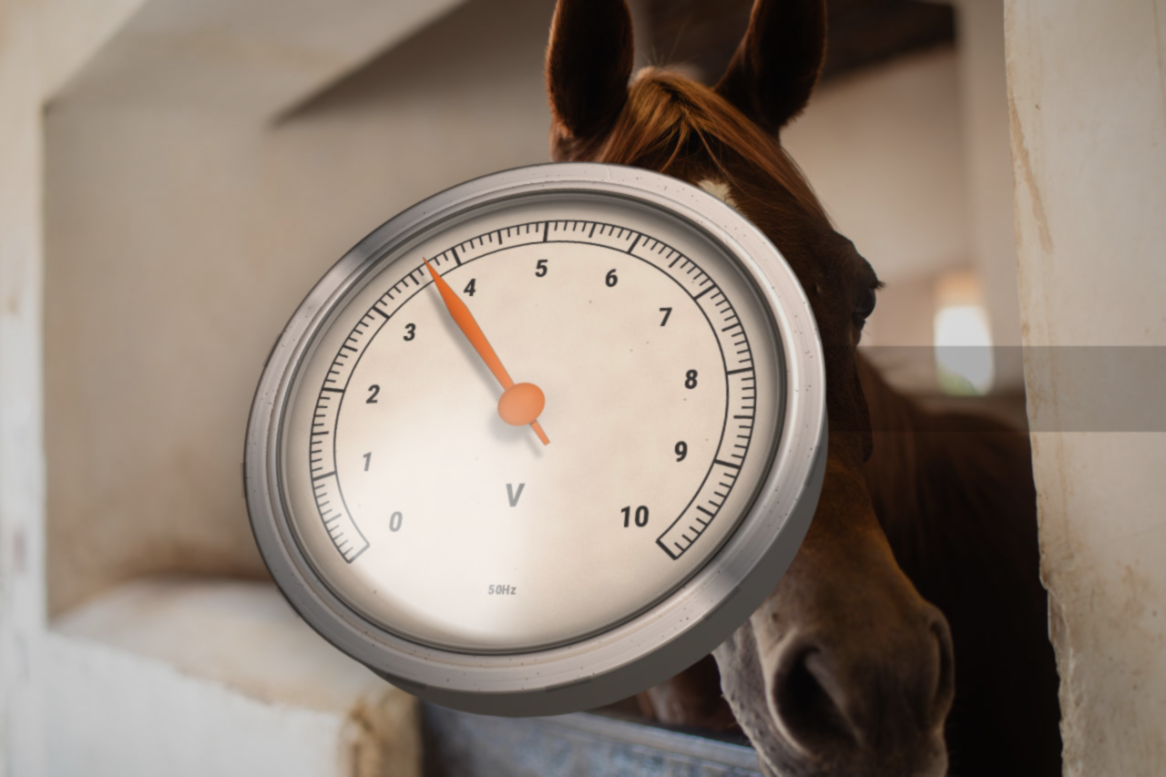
3.7 (V)
